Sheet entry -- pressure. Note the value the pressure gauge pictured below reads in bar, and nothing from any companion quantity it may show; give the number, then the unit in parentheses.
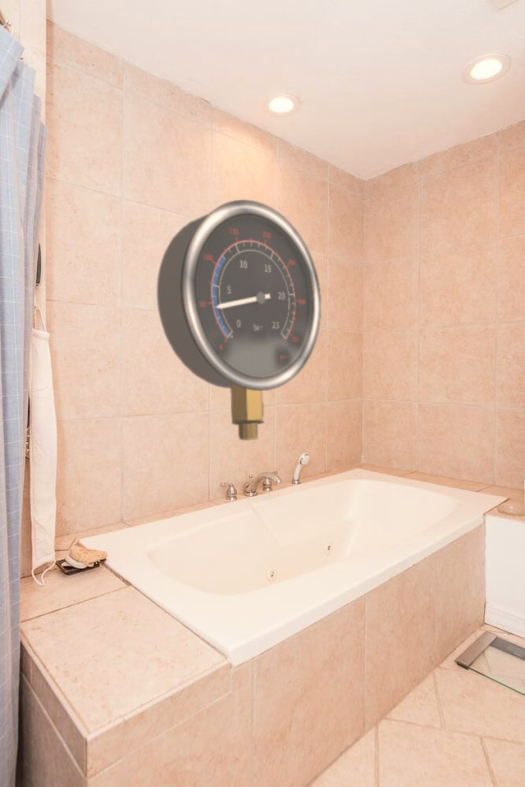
3 (bar)
